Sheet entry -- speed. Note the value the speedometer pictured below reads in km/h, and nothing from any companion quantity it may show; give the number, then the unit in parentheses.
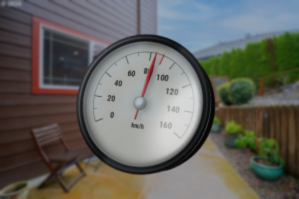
85 (km/h)
